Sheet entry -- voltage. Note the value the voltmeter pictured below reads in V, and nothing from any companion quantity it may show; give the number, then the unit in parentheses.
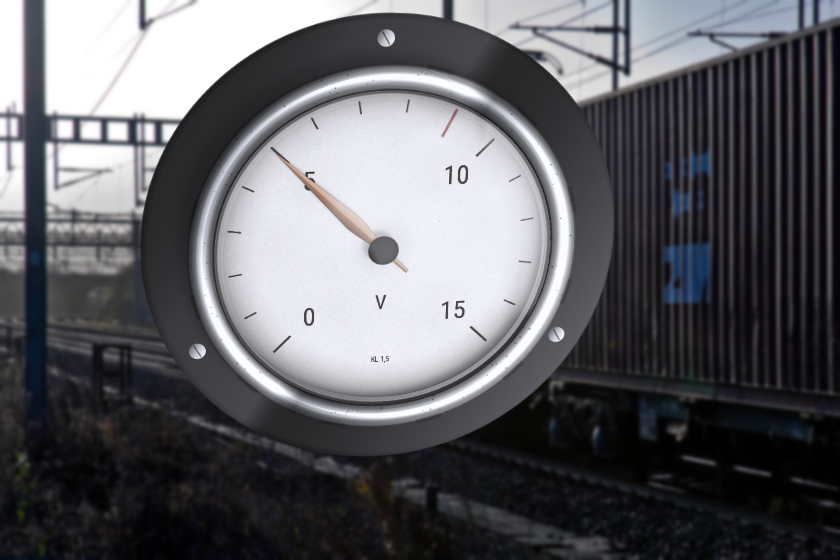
5 (V)
